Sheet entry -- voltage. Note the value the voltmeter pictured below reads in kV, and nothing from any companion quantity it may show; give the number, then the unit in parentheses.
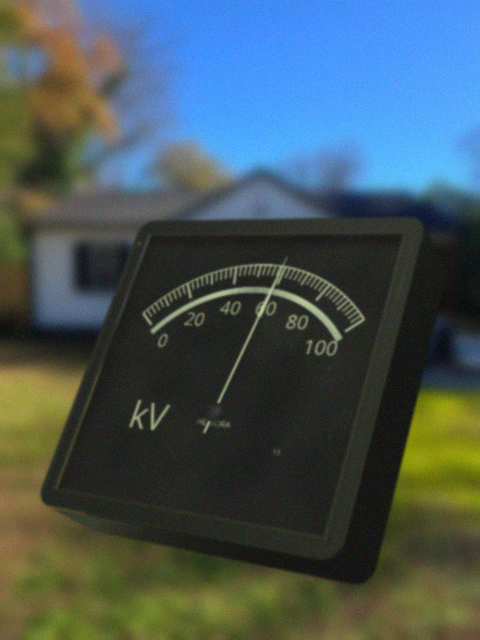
60 (kV)
